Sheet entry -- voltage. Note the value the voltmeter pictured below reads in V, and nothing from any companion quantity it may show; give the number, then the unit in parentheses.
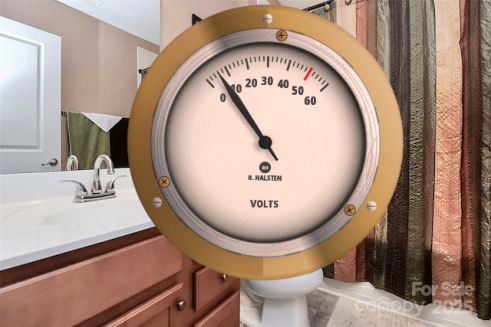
6 (V)
